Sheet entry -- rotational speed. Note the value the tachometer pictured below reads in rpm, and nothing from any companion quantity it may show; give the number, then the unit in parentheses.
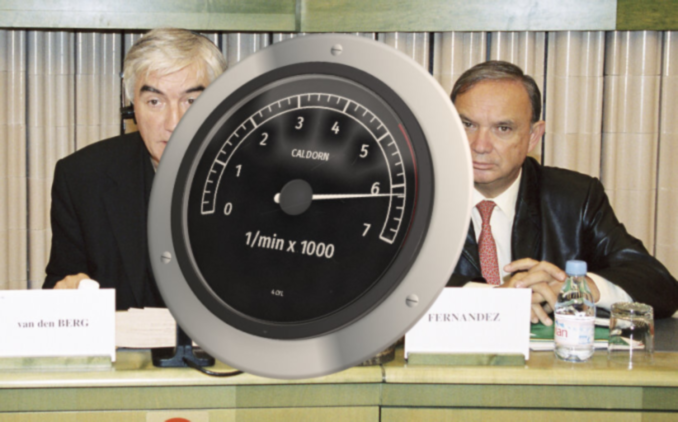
6200 (rpm)
